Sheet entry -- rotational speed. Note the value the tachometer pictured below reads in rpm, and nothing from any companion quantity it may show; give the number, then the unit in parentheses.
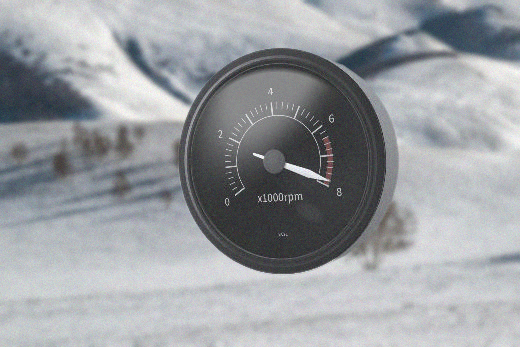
7800 (rpm)
